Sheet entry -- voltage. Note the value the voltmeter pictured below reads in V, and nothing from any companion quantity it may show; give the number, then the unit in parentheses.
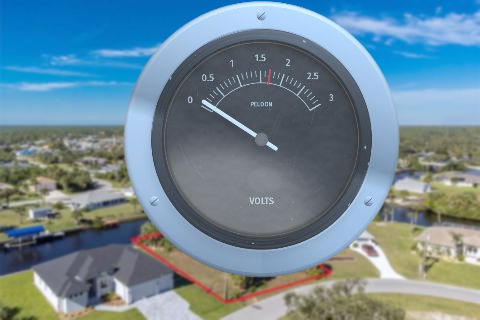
0.1 (V)
